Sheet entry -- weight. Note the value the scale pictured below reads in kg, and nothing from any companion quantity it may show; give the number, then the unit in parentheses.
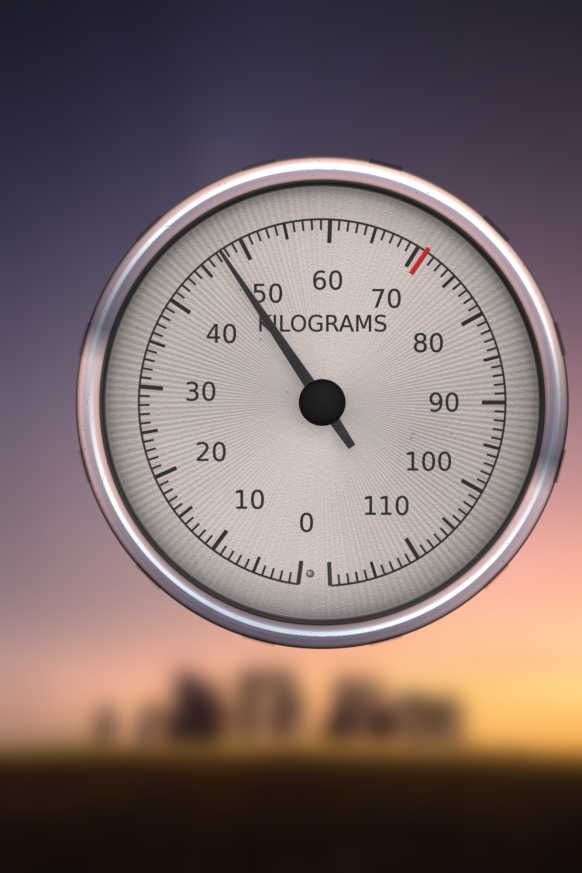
47.5 (kg)
